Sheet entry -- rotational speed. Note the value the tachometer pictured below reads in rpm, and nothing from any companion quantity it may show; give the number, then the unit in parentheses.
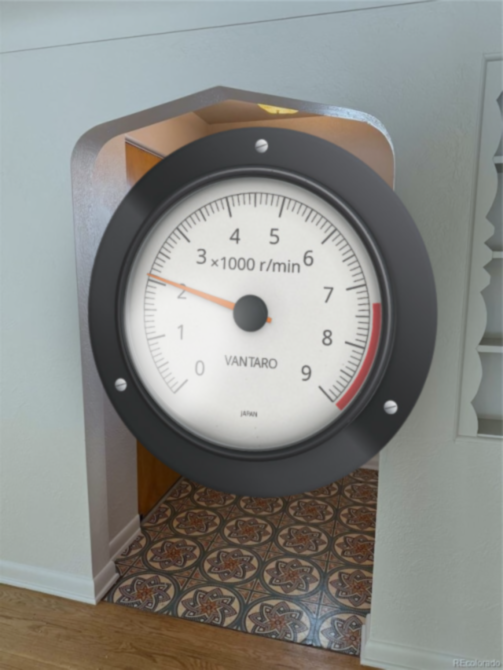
2100 (rpm)
